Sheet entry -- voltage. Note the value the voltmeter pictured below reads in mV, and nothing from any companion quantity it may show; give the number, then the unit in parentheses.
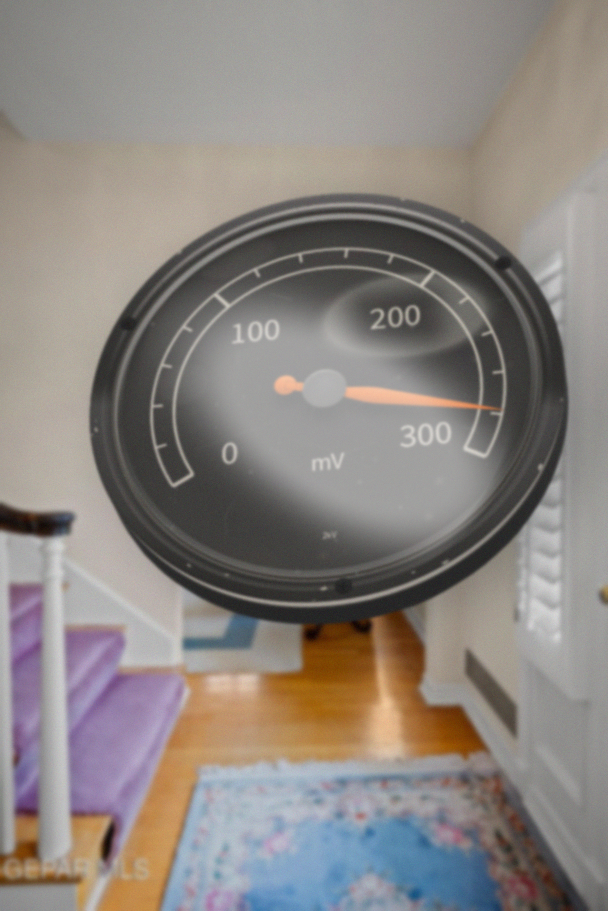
280 (mV)
